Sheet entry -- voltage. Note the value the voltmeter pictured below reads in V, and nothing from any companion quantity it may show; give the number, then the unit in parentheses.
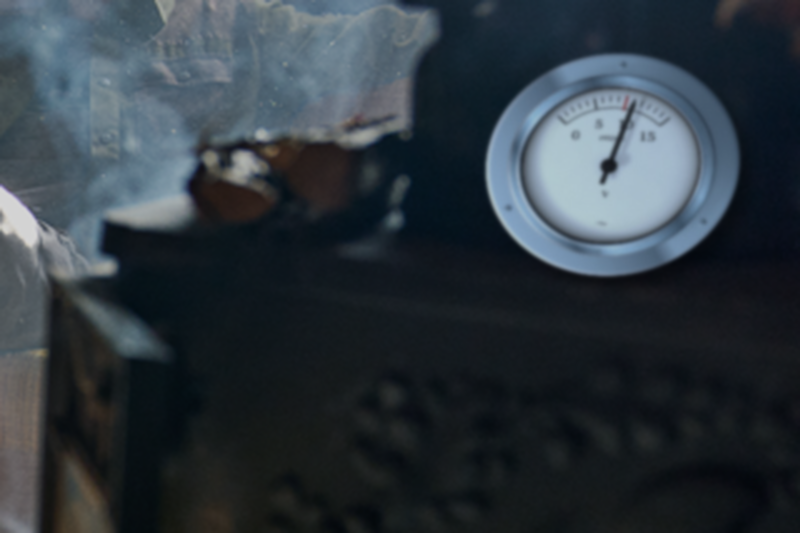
10 (V)
